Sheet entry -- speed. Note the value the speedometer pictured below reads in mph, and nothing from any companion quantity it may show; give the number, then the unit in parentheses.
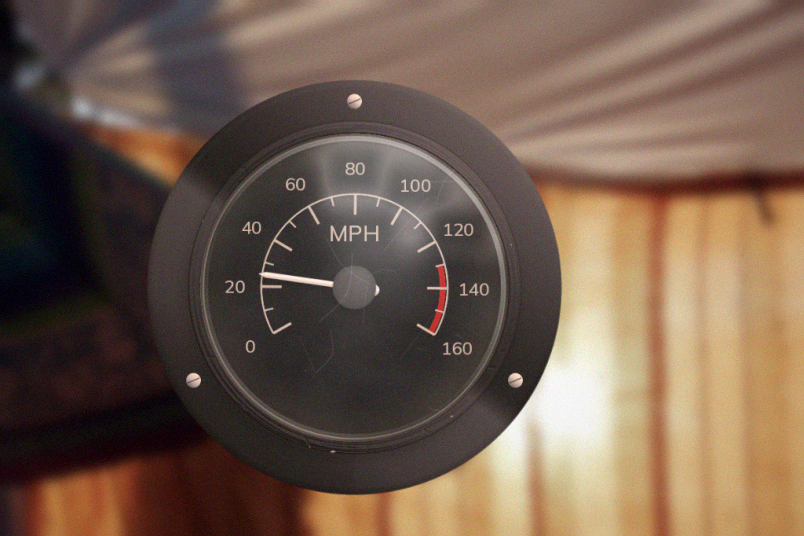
25 (mph)
